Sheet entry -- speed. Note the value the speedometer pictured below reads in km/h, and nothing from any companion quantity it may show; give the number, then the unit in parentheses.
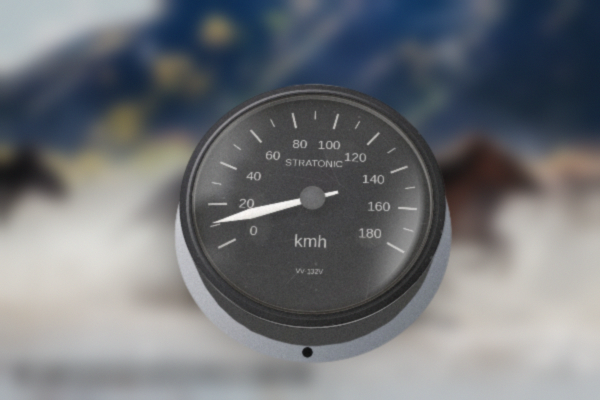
10 (km/h)
